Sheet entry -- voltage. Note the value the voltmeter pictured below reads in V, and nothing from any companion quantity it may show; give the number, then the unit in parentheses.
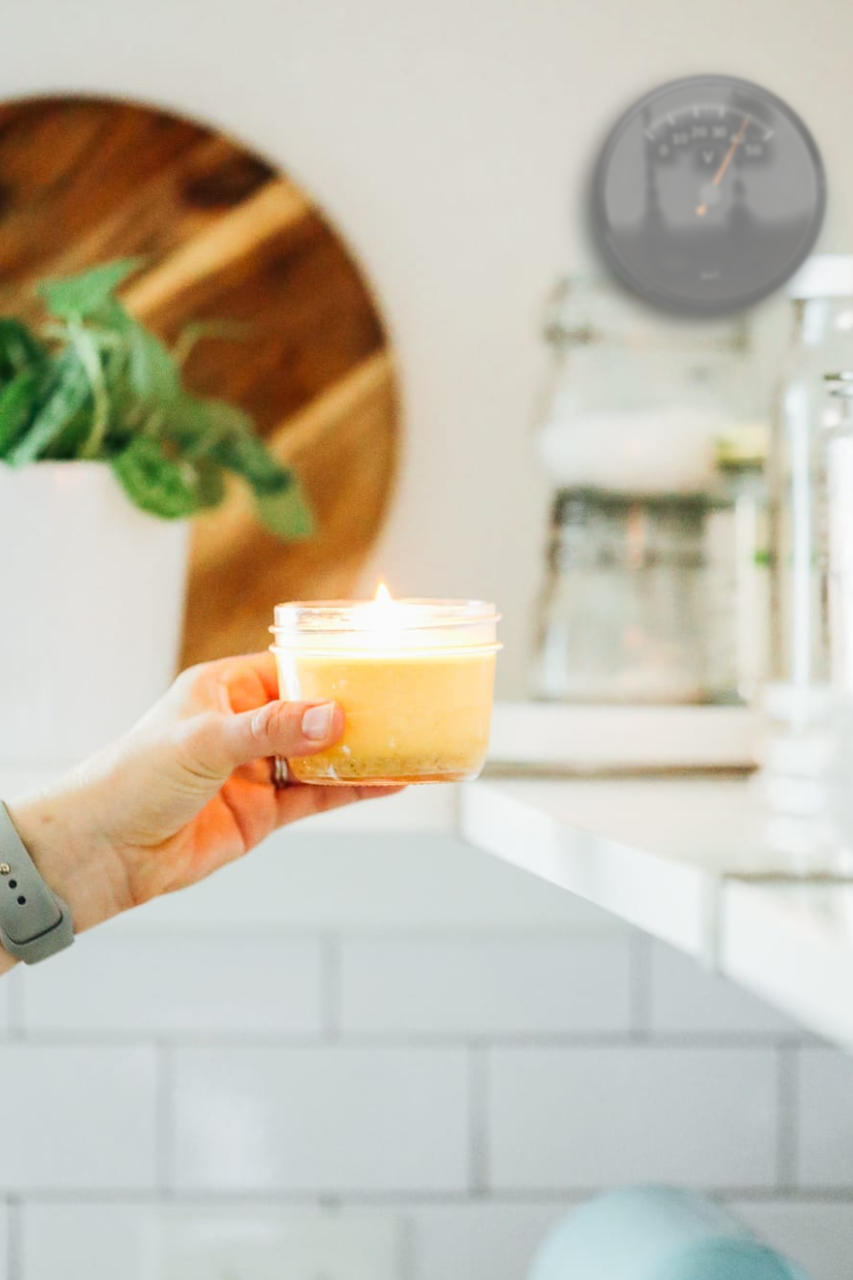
40 (V)
